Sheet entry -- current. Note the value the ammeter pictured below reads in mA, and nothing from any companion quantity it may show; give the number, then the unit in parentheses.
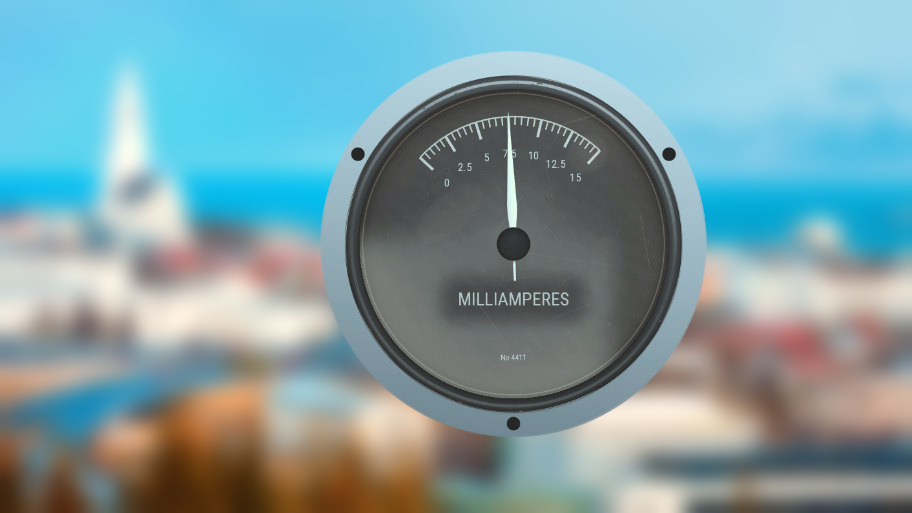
7.5 (mA)
